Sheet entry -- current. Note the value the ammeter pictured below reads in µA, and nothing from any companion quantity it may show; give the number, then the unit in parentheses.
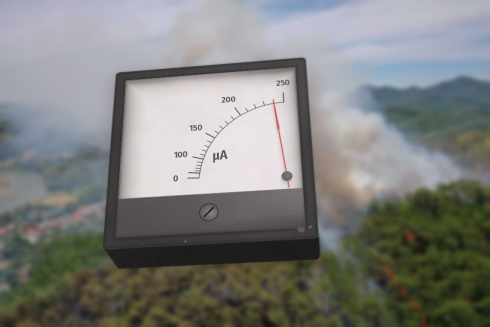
240 (µA)
